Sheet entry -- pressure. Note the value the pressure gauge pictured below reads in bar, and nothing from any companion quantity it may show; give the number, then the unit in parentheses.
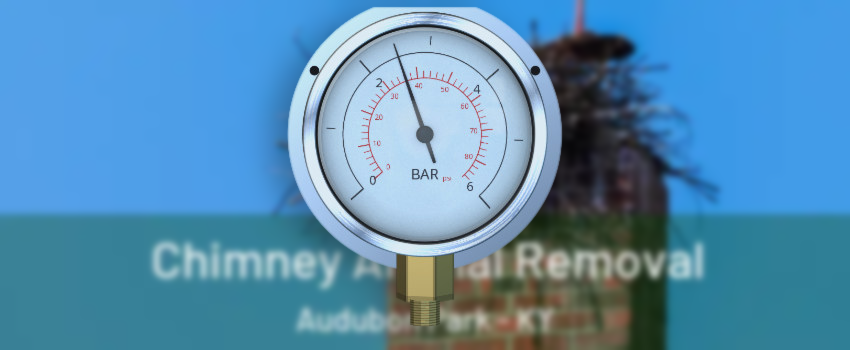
2.5 (bar)
